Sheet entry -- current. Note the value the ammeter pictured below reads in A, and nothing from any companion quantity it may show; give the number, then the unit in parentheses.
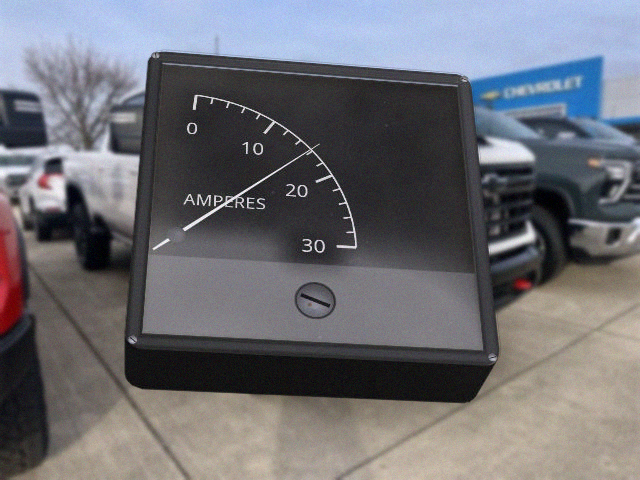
16 (A)
